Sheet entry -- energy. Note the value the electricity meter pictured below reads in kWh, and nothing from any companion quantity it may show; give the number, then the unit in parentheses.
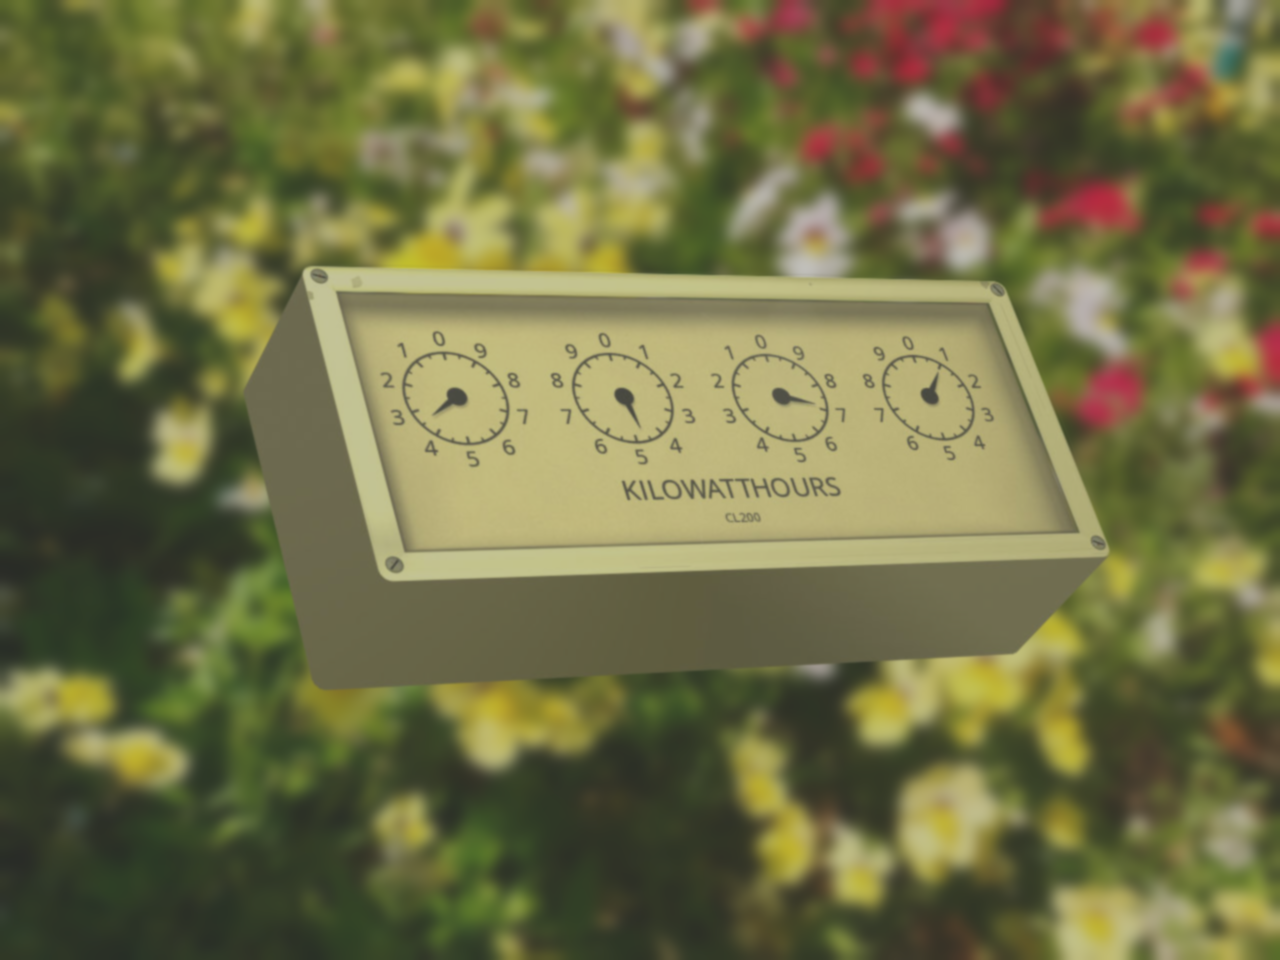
3471 (kWh)
